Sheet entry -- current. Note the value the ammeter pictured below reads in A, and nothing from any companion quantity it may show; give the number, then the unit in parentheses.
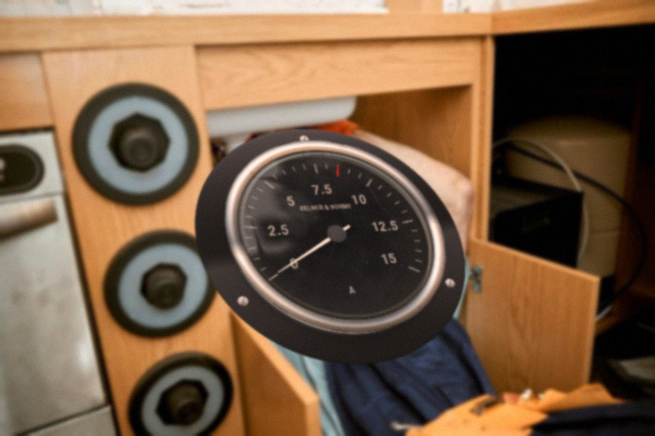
0 (A)
